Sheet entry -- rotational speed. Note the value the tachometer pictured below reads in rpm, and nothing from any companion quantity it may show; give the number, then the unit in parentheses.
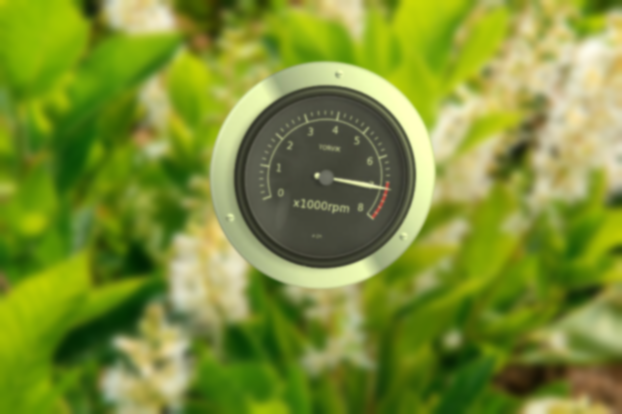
7000 (rpm)
